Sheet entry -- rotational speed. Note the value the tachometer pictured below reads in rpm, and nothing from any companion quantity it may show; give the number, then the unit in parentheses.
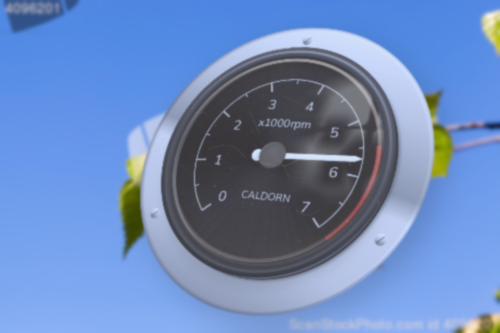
5750 (rpm)
